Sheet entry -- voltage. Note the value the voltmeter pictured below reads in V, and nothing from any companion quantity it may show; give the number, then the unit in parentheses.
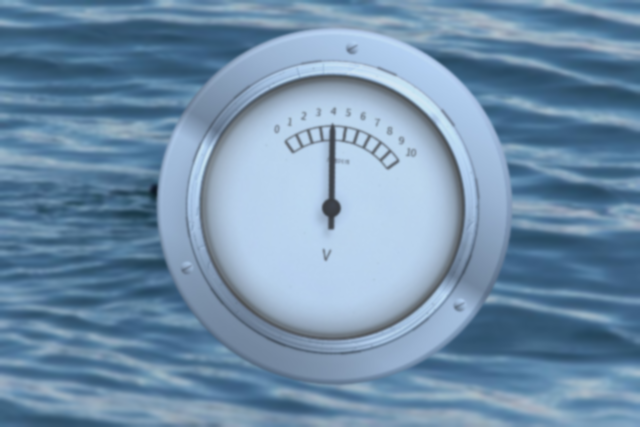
4 (V)
